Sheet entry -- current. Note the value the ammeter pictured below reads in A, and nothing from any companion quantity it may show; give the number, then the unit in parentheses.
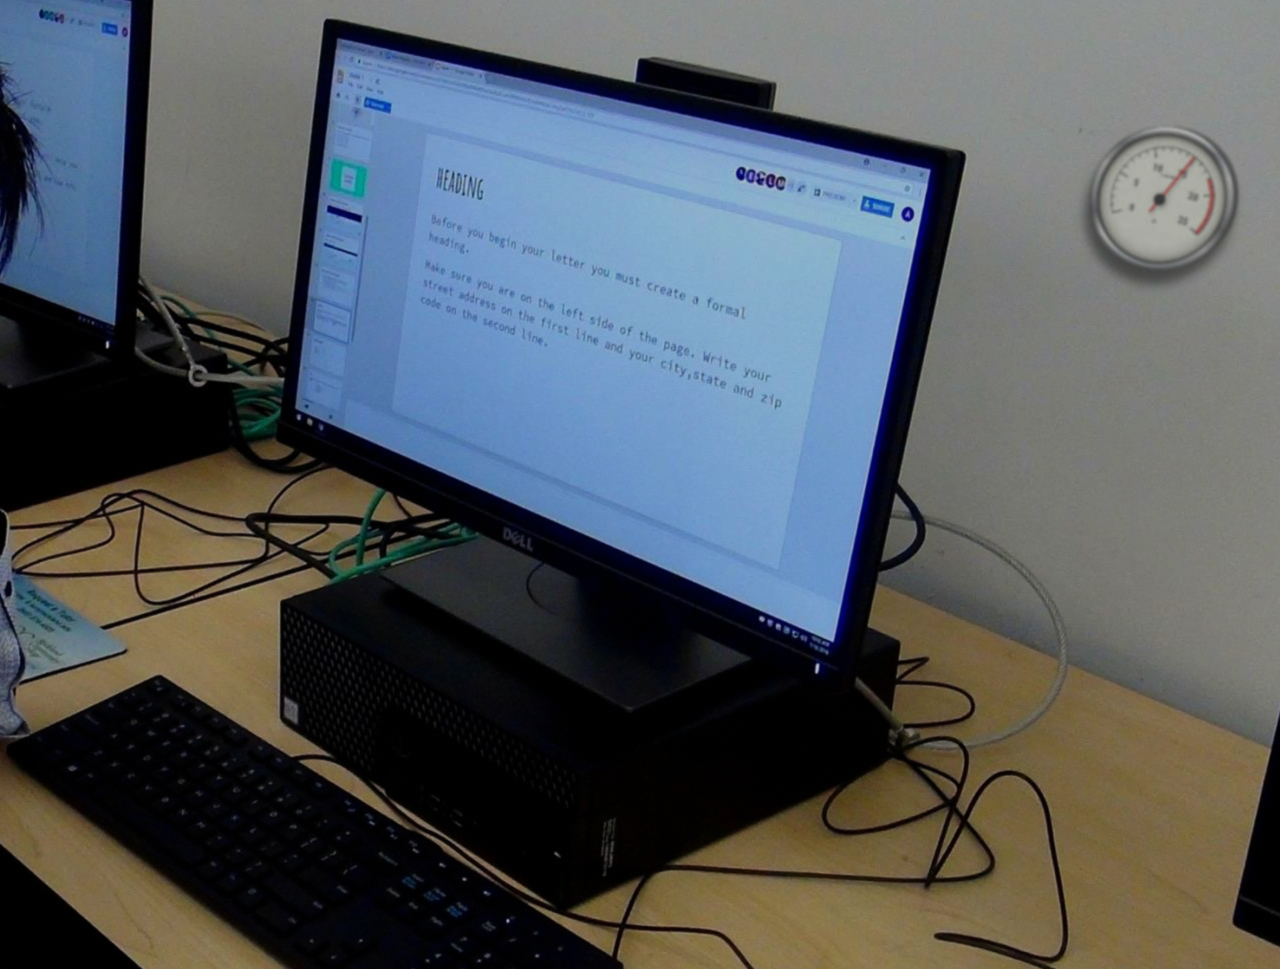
15 (A)
